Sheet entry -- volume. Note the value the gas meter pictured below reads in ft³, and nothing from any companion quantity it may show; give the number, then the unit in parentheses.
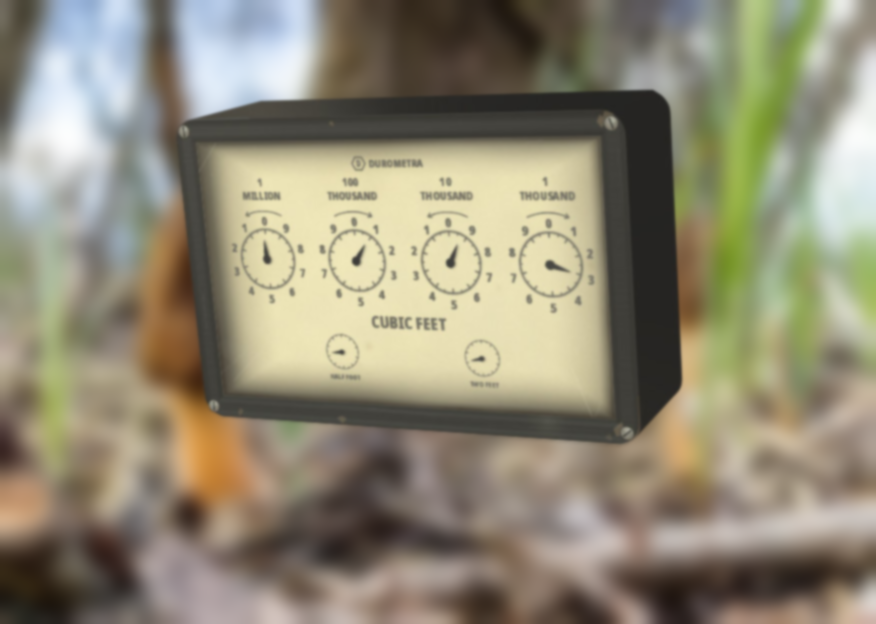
9300 (ft³)
